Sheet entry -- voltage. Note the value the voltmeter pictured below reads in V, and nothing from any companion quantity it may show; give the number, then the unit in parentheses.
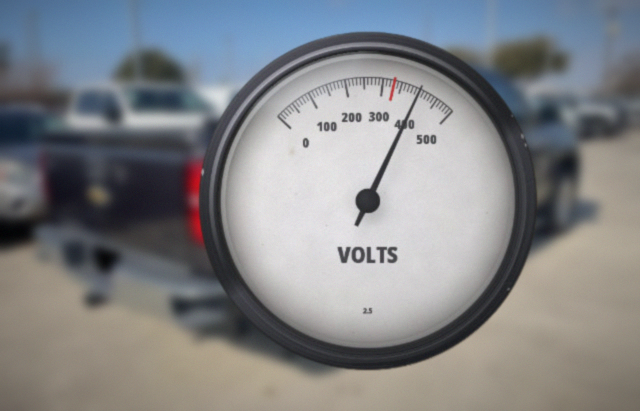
400 (V)
